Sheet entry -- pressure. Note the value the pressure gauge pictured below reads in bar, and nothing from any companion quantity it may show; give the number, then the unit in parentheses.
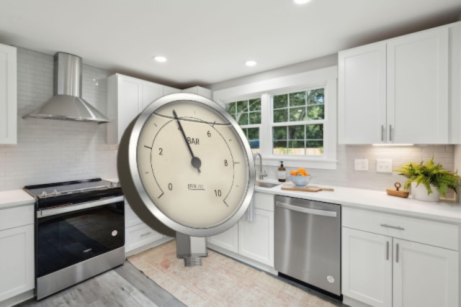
4 (bar)
